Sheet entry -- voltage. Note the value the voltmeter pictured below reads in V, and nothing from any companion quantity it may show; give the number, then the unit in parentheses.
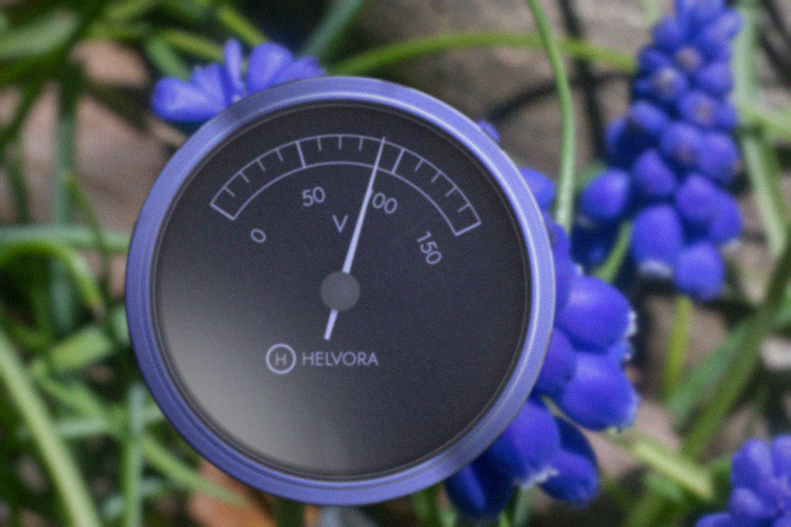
90 (V)
